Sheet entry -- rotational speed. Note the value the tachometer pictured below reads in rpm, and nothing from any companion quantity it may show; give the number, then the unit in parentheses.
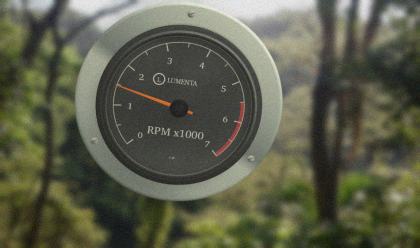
1500 (rpm)
